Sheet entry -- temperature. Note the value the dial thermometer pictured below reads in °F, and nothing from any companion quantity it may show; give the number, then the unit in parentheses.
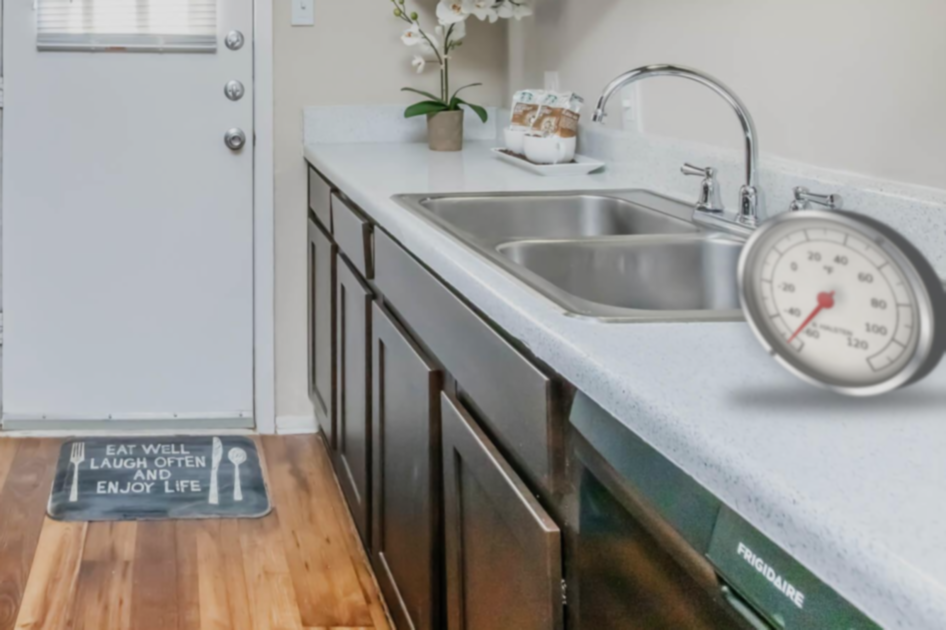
-55 (°F)
